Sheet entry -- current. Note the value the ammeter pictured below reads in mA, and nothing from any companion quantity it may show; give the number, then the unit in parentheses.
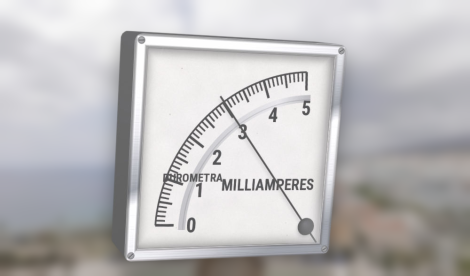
3 (mA)
